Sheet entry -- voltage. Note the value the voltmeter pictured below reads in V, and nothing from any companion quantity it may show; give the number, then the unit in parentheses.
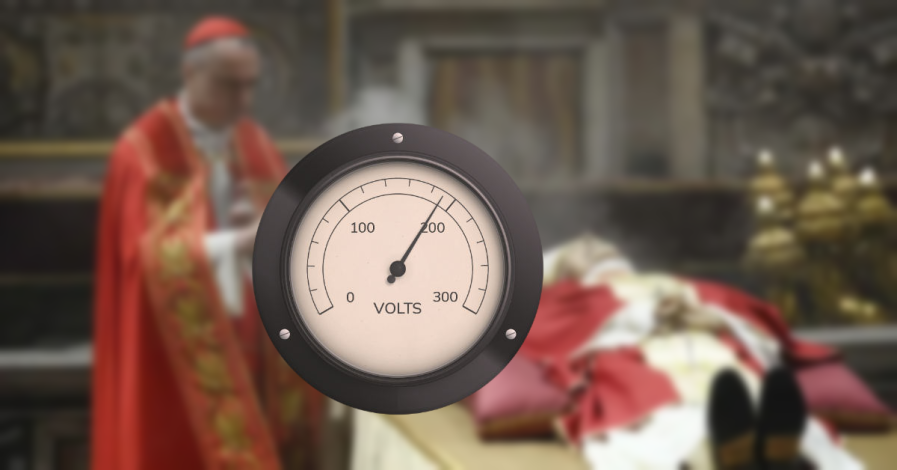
190 (V)
